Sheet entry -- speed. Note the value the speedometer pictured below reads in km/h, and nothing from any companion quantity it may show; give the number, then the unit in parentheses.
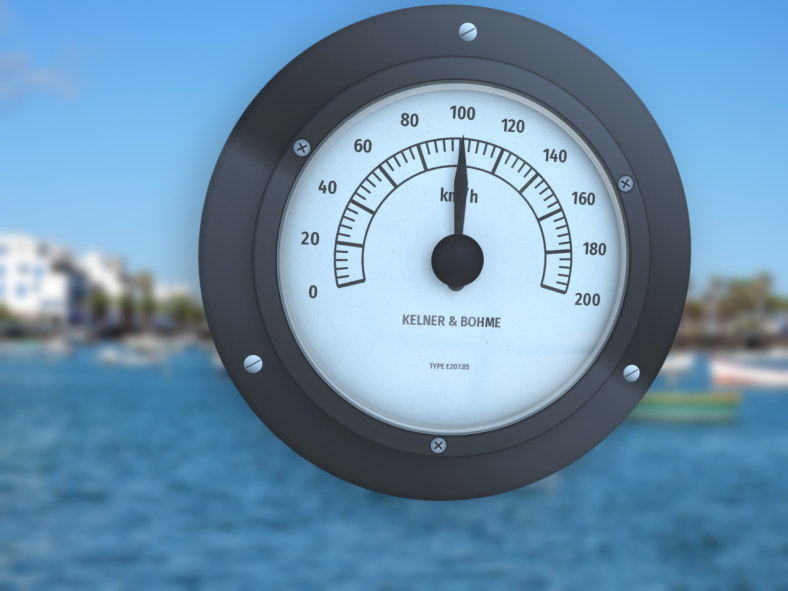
100 (km/h)
